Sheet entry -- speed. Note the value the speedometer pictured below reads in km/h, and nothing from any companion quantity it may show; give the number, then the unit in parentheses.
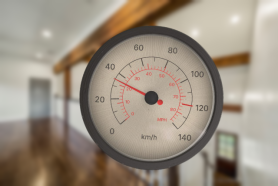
35 (km/h)
